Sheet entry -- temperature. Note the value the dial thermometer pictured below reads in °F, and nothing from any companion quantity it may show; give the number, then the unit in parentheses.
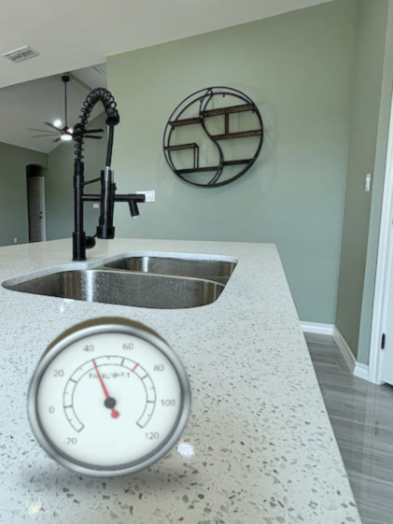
40 (°F)
